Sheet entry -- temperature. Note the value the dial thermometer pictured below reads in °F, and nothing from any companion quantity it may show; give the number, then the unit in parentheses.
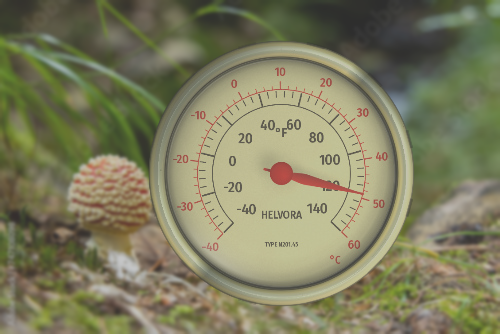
120 (°F)
